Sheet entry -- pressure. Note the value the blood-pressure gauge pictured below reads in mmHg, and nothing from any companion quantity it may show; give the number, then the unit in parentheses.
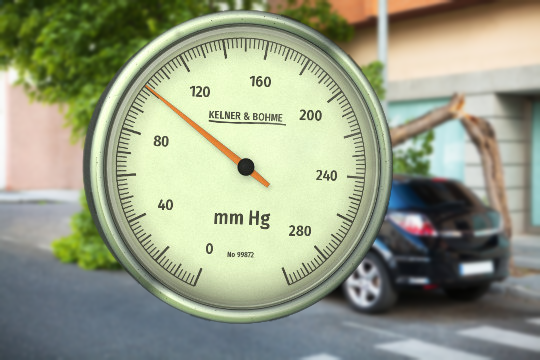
100 (mmHg)
